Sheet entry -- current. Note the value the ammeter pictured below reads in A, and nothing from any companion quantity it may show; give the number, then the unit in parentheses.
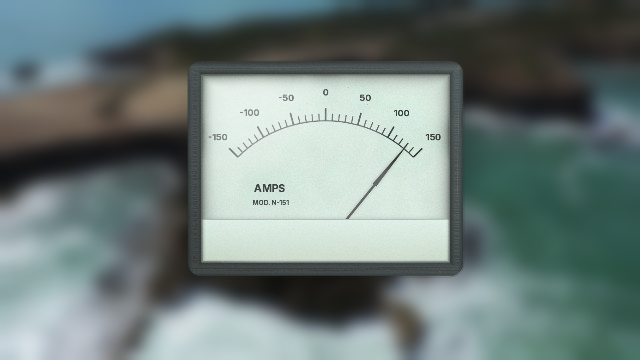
130 (A)
